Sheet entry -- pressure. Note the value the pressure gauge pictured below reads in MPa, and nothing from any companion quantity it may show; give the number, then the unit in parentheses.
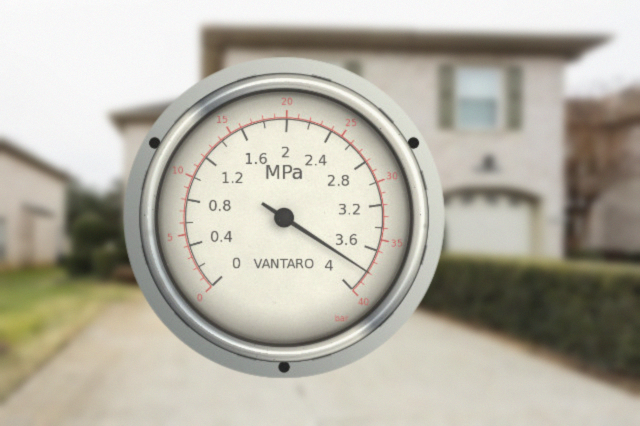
3.8 (MPa)
